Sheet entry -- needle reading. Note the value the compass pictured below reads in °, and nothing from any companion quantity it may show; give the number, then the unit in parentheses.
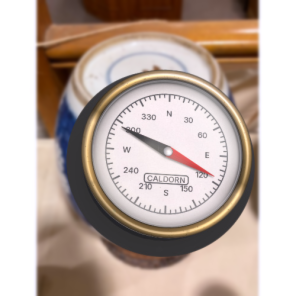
115 (°)
